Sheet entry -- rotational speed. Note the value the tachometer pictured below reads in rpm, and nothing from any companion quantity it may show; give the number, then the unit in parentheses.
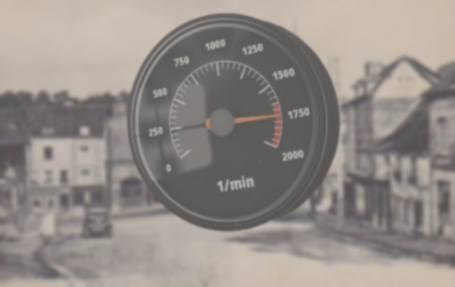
1750 (rpm)
